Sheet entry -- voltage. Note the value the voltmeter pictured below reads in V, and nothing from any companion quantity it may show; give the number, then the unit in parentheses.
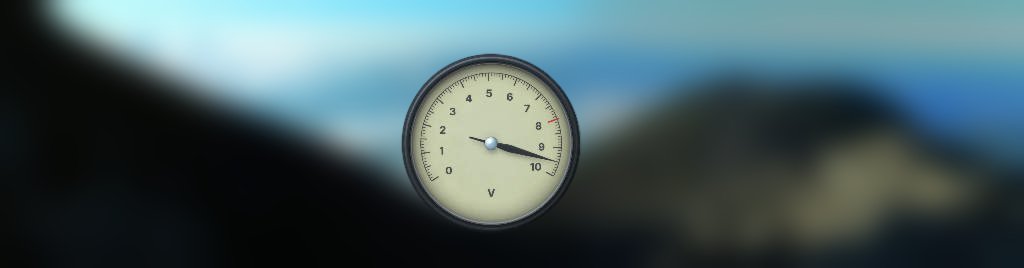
9.5 (V)
